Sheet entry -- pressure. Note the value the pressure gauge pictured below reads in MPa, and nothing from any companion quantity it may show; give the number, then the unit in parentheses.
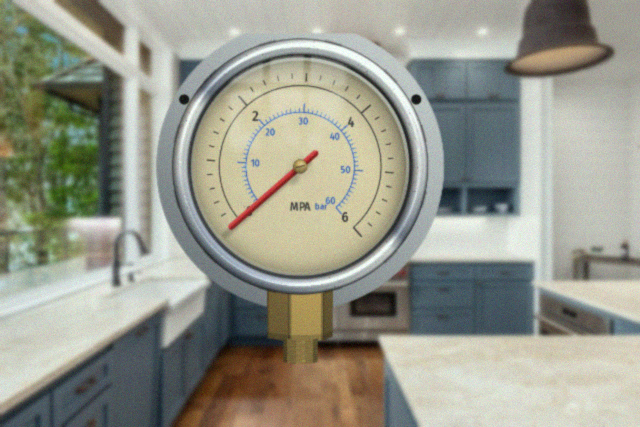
0 (MPa)
